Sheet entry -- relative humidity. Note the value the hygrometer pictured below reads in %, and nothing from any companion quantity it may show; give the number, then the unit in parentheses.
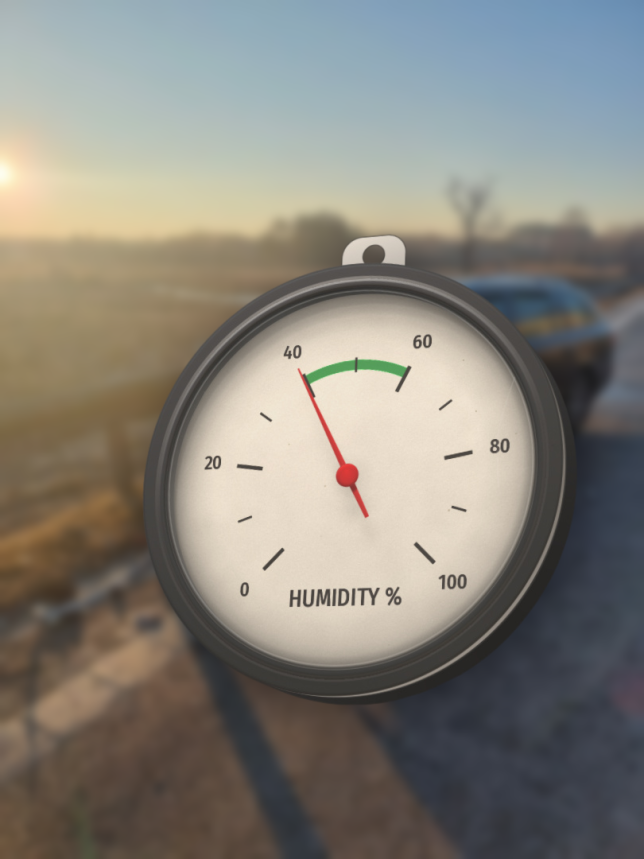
40 (%)
